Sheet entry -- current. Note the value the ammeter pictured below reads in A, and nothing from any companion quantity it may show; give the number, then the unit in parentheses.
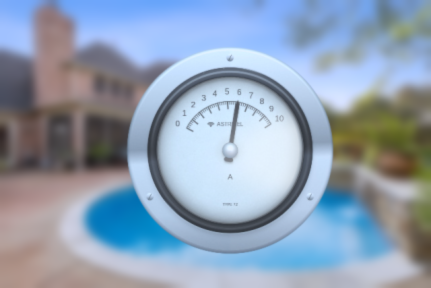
6 (A)
